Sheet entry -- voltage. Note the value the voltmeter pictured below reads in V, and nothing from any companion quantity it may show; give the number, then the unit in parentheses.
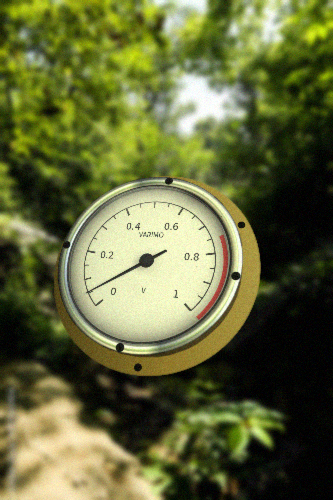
0.05 (V)
